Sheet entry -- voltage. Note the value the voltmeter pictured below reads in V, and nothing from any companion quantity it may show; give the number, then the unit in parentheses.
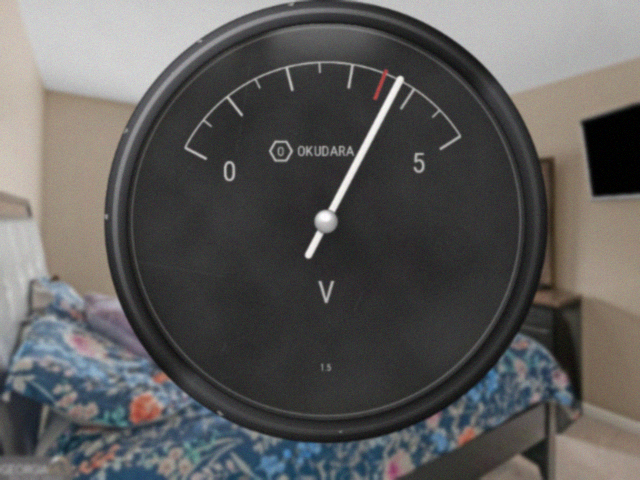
3.75 (V)
